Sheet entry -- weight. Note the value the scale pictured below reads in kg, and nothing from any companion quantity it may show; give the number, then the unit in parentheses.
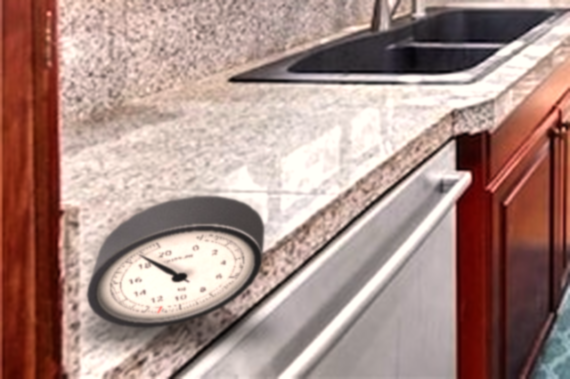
19 (kg)
